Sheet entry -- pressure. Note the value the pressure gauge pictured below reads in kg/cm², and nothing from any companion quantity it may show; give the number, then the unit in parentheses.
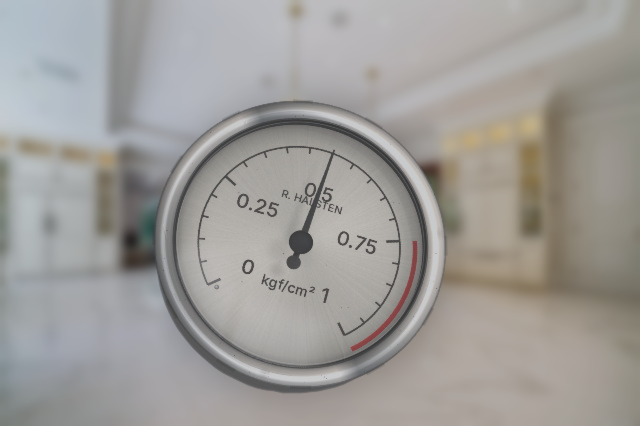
0.5 (kg/cm²)
